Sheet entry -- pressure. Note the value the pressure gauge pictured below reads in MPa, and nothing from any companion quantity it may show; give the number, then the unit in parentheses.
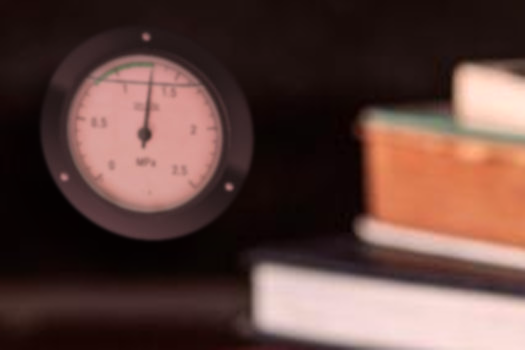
1.3 (MPa)
